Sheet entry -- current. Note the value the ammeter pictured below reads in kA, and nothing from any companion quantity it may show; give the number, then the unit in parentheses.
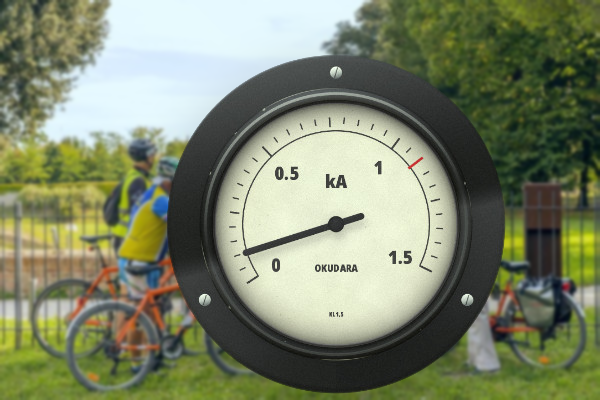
0.1 (kA)
